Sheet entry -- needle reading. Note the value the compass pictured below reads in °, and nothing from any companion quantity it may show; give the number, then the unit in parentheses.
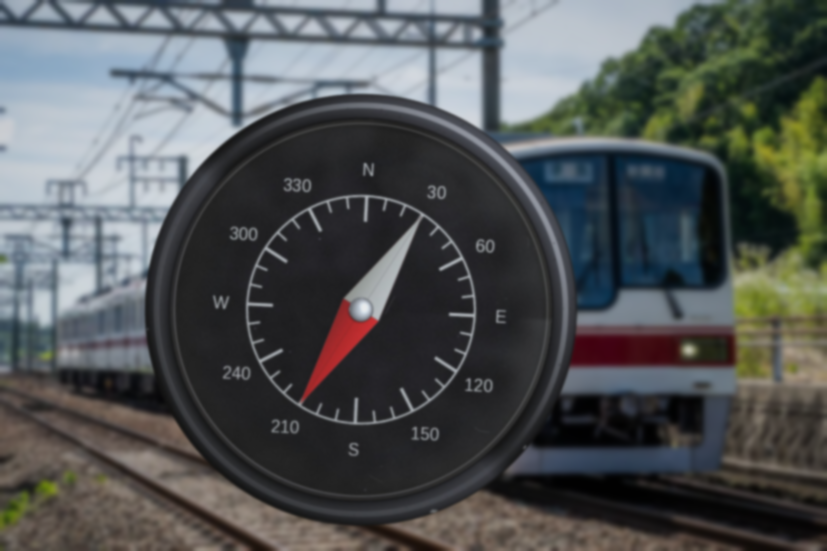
210 (°)
